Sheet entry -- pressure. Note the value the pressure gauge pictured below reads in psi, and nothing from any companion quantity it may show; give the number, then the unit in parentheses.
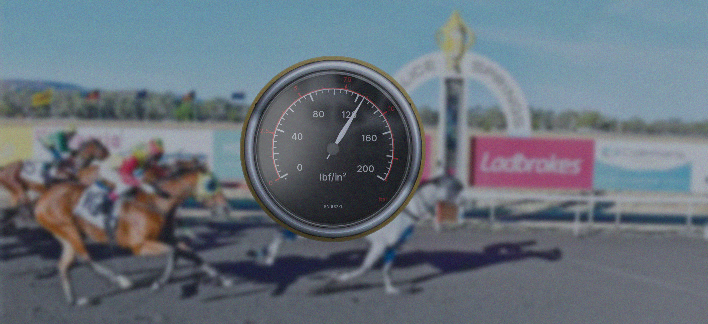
125 (psi)
